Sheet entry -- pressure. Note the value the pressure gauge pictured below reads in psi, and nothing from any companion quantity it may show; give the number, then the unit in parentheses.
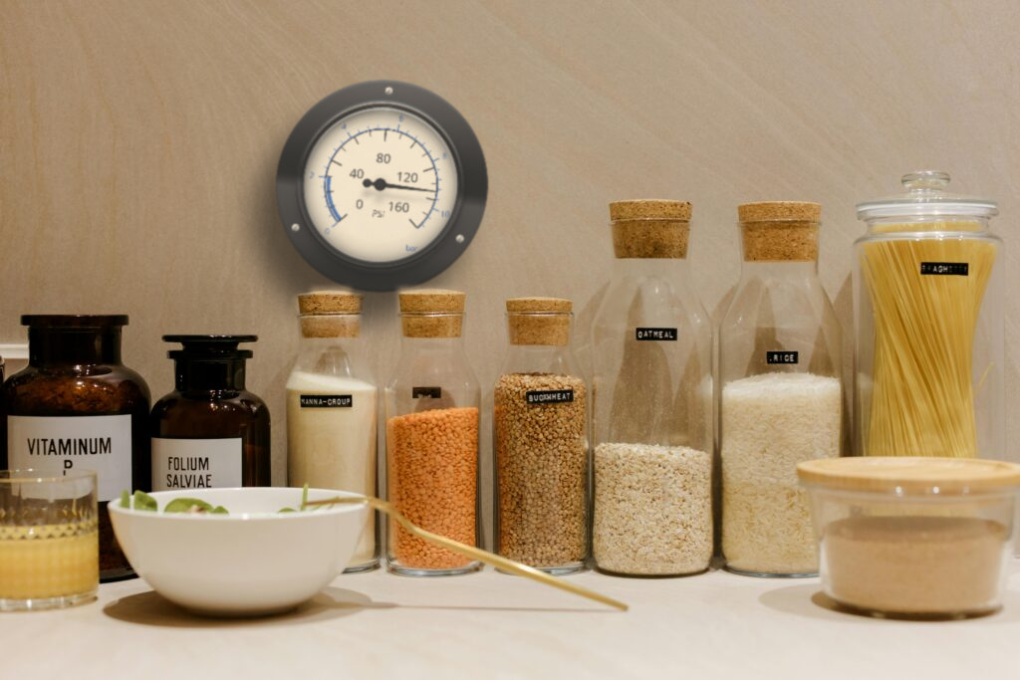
135 (psi)
